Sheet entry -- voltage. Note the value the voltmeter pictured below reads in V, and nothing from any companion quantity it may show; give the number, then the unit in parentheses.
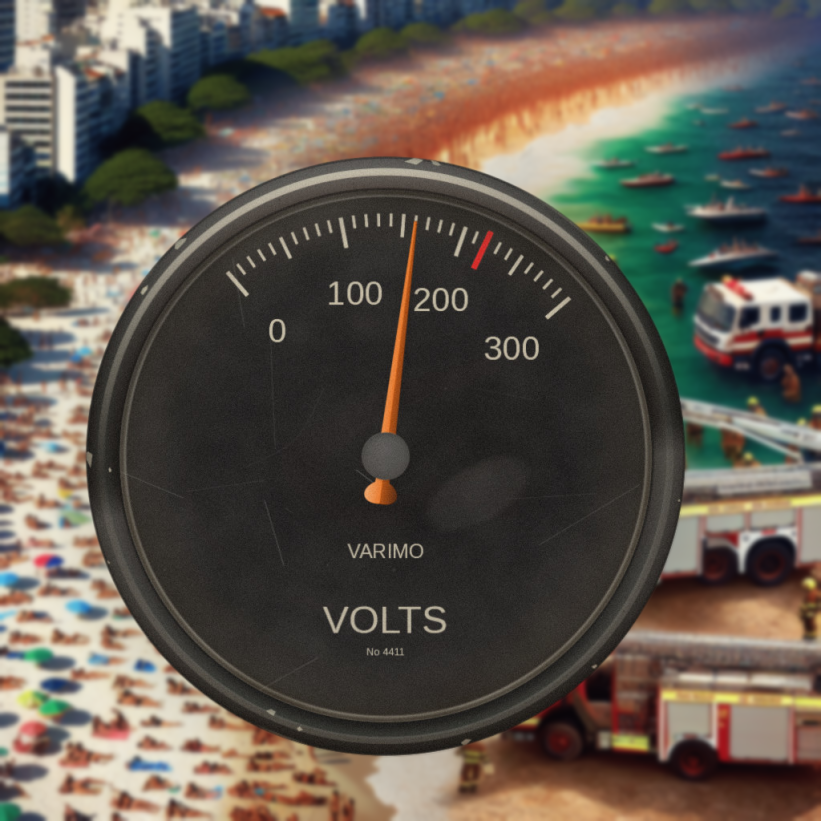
160 (V)
